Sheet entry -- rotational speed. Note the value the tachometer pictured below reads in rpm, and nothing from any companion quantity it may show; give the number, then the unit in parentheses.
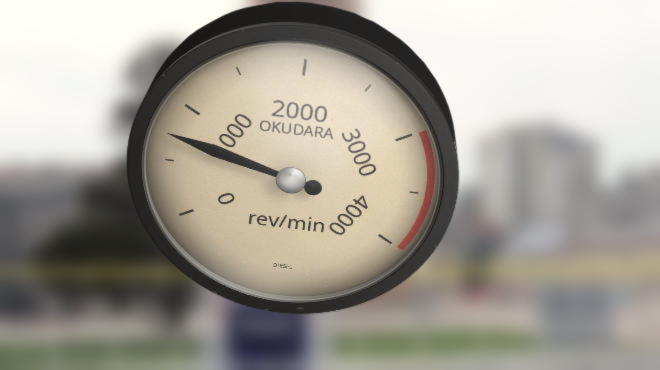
750 (rpm)
